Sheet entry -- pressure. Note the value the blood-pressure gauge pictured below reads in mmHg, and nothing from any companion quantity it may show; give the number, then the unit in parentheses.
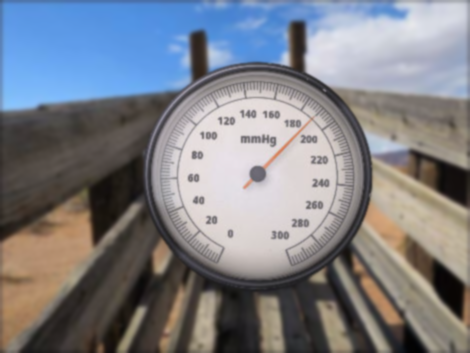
190 (mmHg)
